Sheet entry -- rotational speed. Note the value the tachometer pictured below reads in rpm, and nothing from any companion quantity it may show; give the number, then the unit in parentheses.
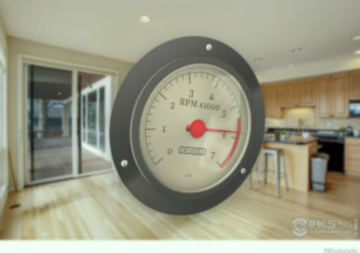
5800 (rpm)
